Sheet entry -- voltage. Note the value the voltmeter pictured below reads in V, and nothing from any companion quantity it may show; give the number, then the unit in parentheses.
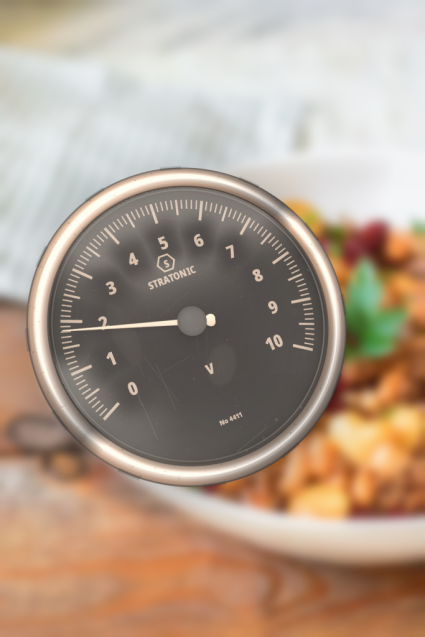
1.8 (V)
